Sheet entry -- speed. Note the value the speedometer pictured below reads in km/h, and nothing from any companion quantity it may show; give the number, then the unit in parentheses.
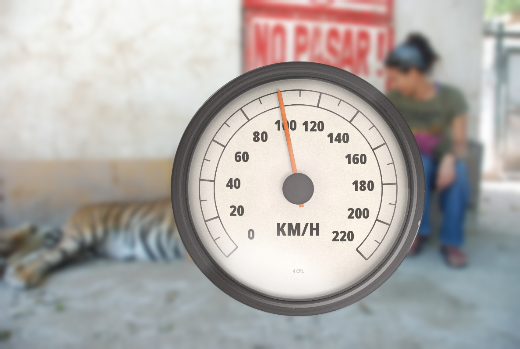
100 (km/h)
